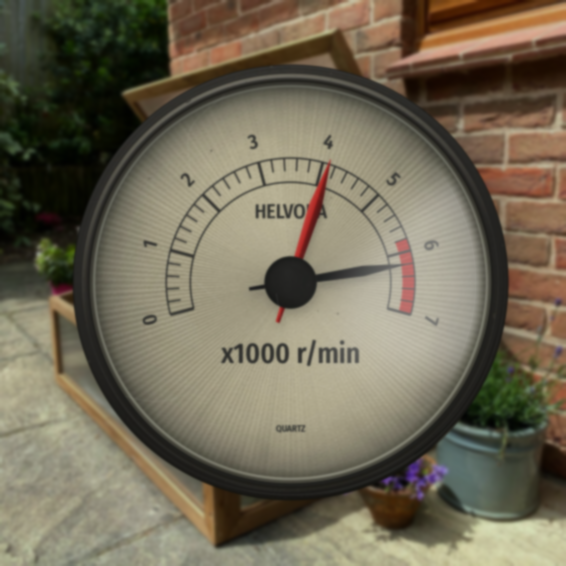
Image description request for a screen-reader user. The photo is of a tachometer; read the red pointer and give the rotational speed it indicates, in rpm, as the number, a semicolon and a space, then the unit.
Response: 4100; rpm
